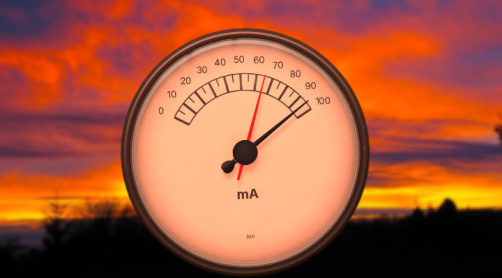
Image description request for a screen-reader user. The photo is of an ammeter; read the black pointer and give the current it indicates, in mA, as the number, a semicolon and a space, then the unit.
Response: 95; mA
